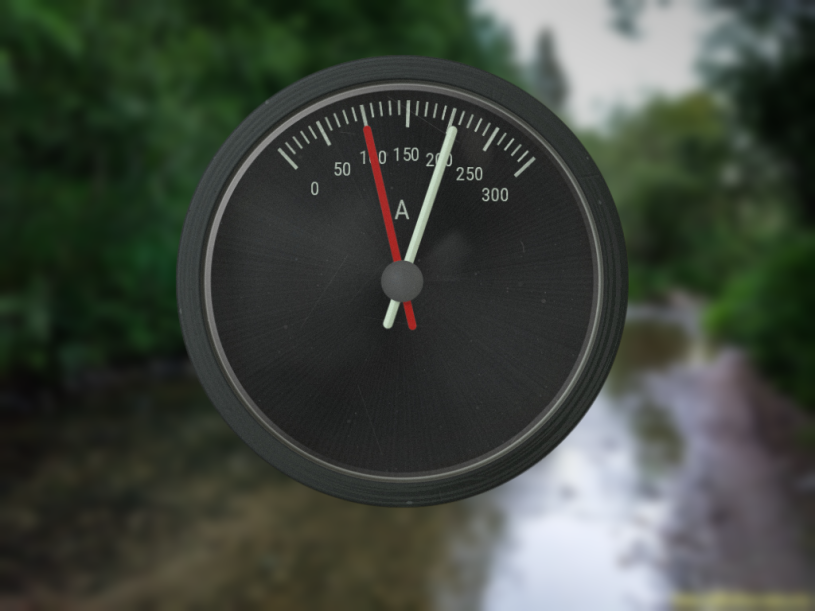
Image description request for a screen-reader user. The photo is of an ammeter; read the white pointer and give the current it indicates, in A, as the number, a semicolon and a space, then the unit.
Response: 205; A
